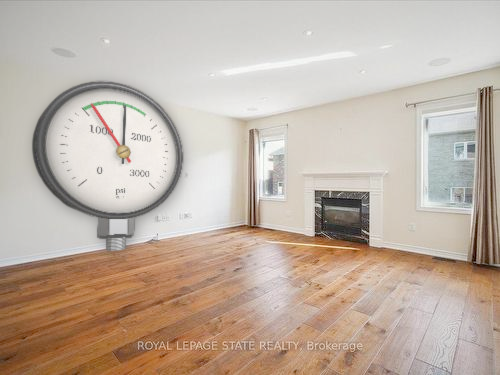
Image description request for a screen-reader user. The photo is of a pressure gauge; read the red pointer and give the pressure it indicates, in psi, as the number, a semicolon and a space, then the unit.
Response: 1100; psi
